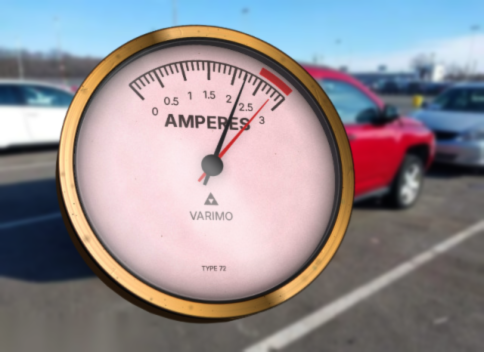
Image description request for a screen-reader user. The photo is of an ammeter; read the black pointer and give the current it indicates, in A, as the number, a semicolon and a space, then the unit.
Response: 2.2; A
